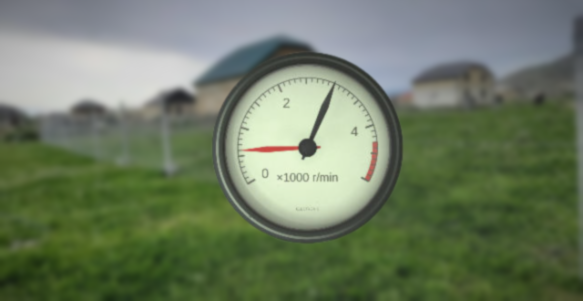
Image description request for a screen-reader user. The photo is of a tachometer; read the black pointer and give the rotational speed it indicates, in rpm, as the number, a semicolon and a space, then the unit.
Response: 3000; rpm
